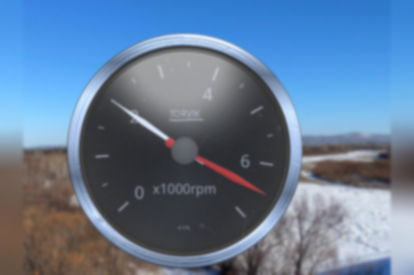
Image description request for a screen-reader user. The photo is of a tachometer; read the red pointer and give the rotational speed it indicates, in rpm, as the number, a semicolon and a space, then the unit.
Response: 6500; rpm
